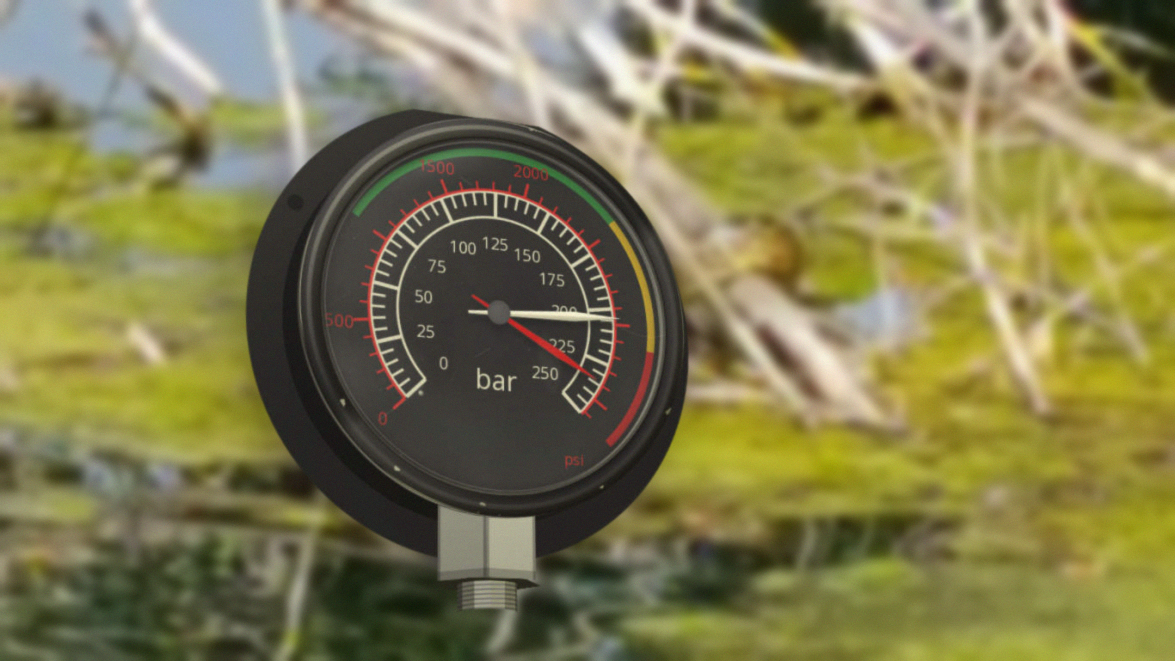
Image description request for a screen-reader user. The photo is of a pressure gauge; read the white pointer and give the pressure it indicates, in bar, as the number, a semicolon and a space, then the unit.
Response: 205; bar
